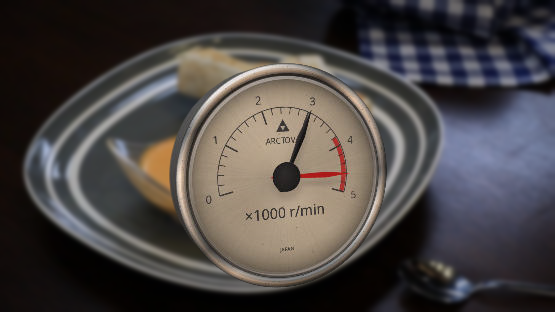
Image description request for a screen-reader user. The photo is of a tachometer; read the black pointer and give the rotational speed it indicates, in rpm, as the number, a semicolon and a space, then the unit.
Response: 3000; rpm
